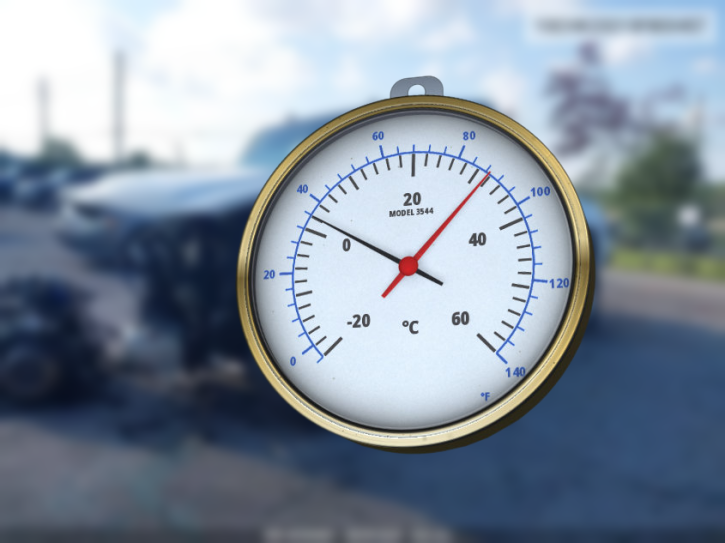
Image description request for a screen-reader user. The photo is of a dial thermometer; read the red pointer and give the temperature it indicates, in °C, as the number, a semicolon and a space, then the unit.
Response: 32; °C
